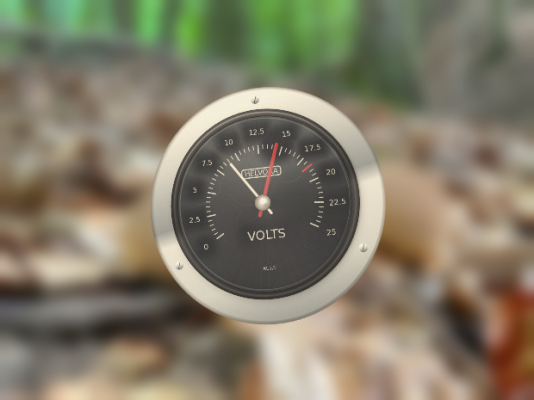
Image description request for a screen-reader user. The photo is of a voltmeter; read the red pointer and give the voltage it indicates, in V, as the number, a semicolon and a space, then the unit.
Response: 14.5; V
